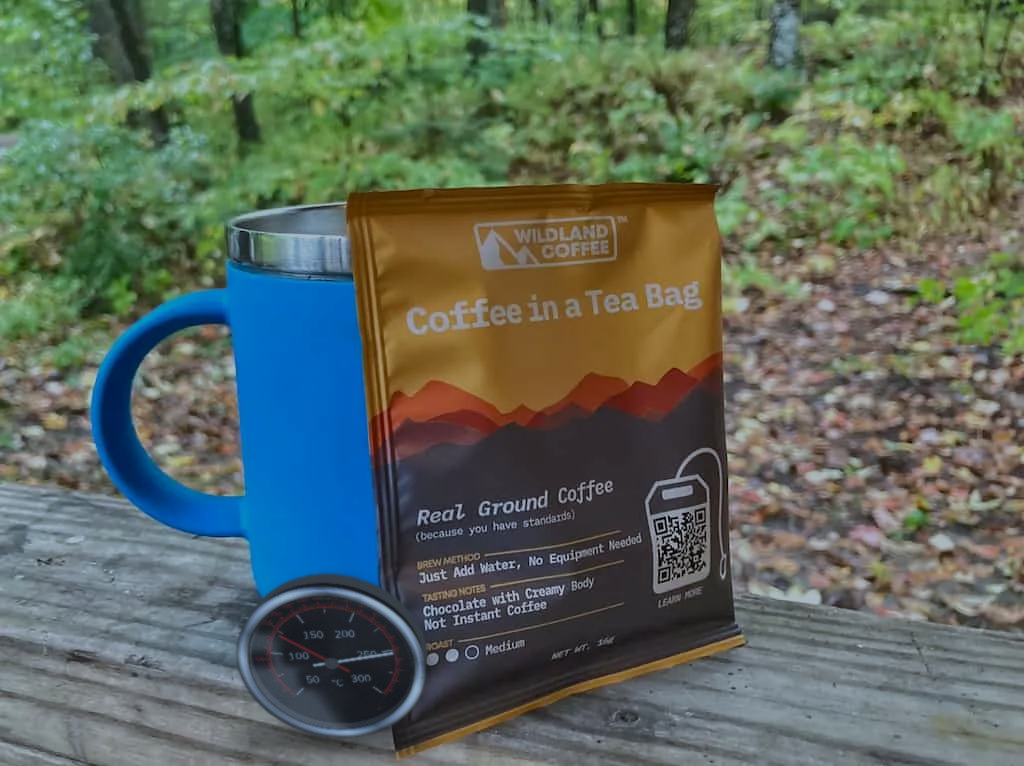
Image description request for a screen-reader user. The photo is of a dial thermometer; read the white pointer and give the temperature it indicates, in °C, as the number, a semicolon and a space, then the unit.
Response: 250; °C
